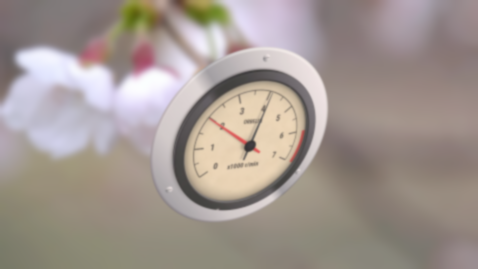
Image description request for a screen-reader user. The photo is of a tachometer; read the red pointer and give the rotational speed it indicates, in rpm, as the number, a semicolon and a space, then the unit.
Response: 2000; rpm
